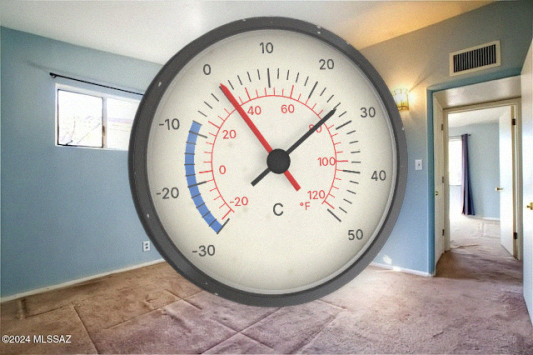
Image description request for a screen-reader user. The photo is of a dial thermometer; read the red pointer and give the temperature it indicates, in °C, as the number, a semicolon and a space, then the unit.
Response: 0; °C
